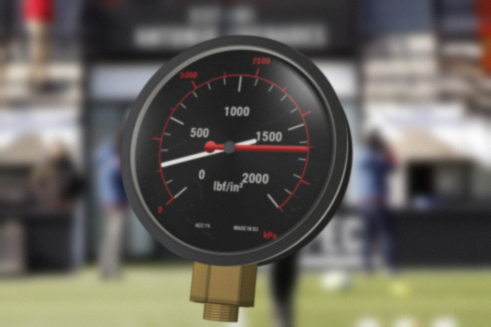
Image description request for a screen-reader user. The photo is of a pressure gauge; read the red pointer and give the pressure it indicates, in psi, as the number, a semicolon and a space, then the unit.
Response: 1650; psi
